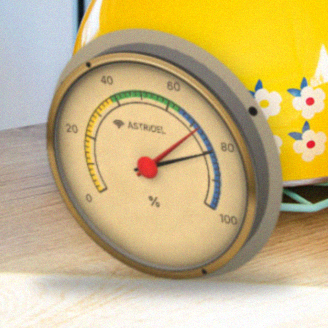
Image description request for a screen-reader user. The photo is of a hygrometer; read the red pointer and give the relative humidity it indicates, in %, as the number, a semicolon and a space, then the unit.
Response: 72; %
